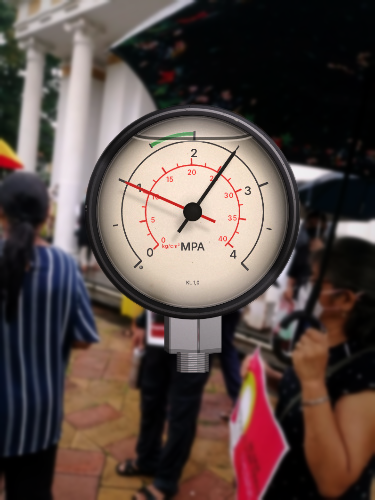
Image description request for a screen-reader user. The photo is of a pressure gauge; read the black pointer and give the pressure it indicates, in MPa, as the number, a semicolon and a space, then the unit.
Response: 2.5; MPa
